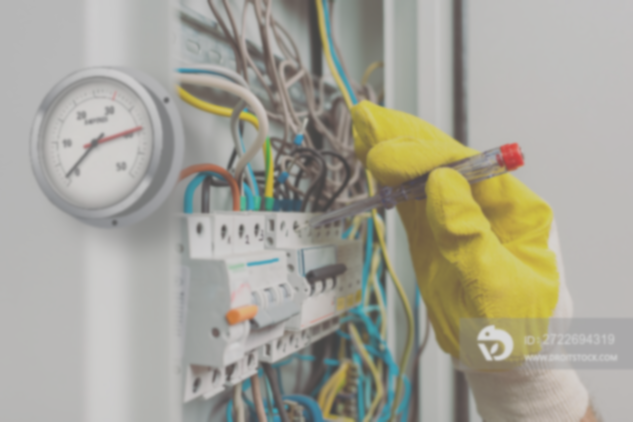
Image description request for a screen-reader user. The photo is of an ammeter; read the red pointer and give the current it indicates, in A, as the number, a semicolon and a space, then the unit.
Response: 40; A
